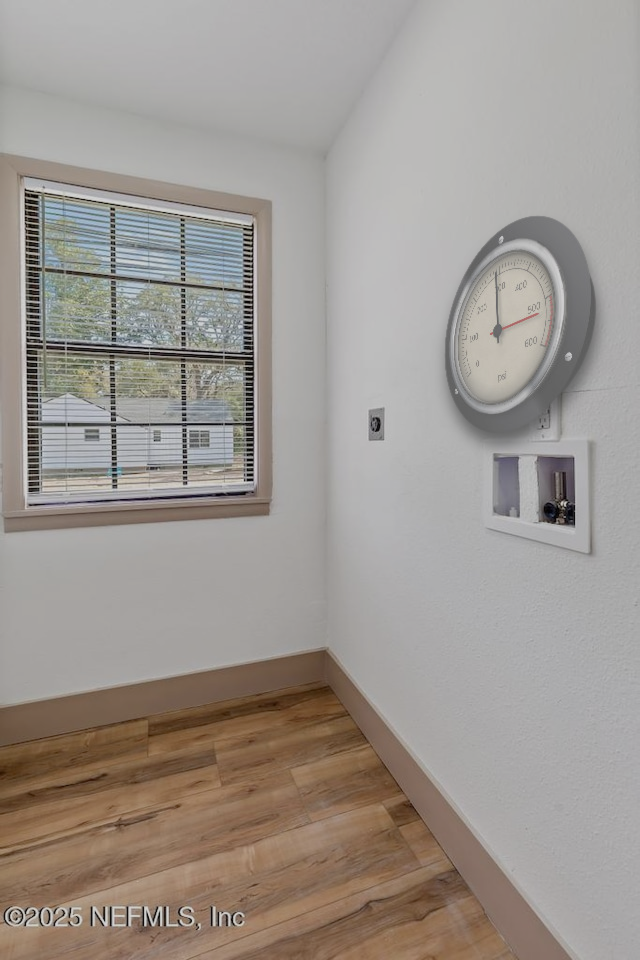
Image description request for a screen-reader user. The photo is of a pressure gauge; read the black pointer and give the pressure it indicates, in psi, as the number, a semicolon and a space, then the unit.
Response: 300; psi
